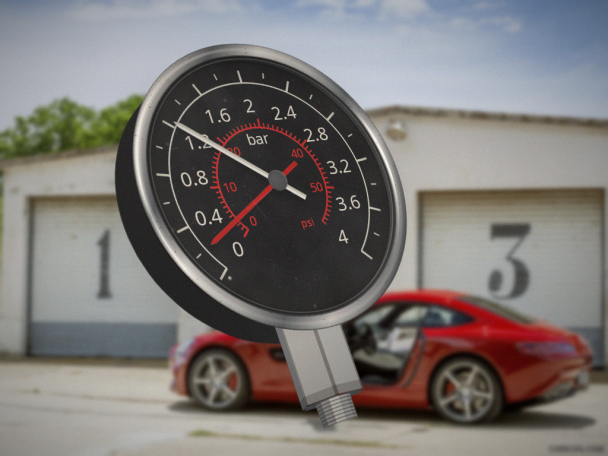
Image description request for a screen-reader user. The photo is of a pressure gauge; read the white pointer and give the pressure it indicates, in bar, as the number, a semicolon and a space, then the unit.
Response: 1.2; bar
